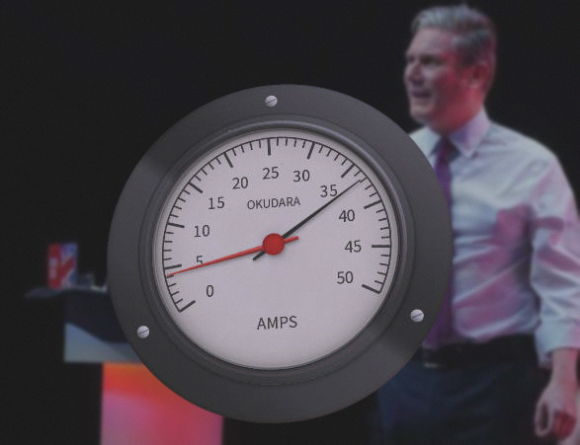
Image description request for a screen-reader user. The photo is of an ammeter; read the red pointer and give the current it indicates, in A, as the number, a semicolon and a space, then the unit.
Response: 4; A
